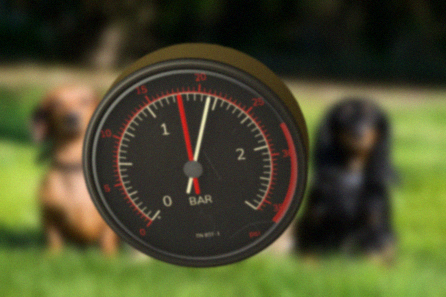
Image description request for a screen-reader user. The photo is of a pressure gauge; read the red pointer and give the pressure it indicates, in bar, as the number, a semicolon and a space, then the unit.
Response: 1.25; bar
